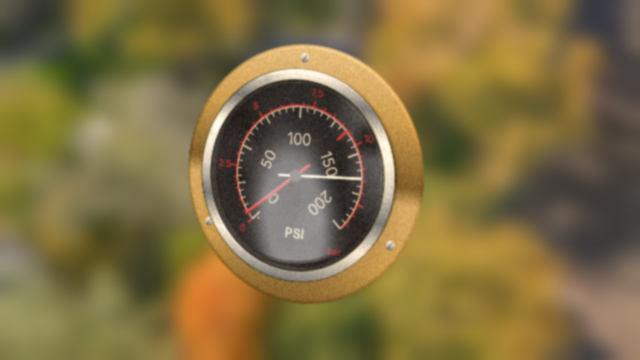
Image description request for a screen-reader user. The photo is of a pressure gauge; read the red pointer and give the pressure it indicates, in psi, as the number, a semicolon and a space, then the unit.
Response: 5; psi
